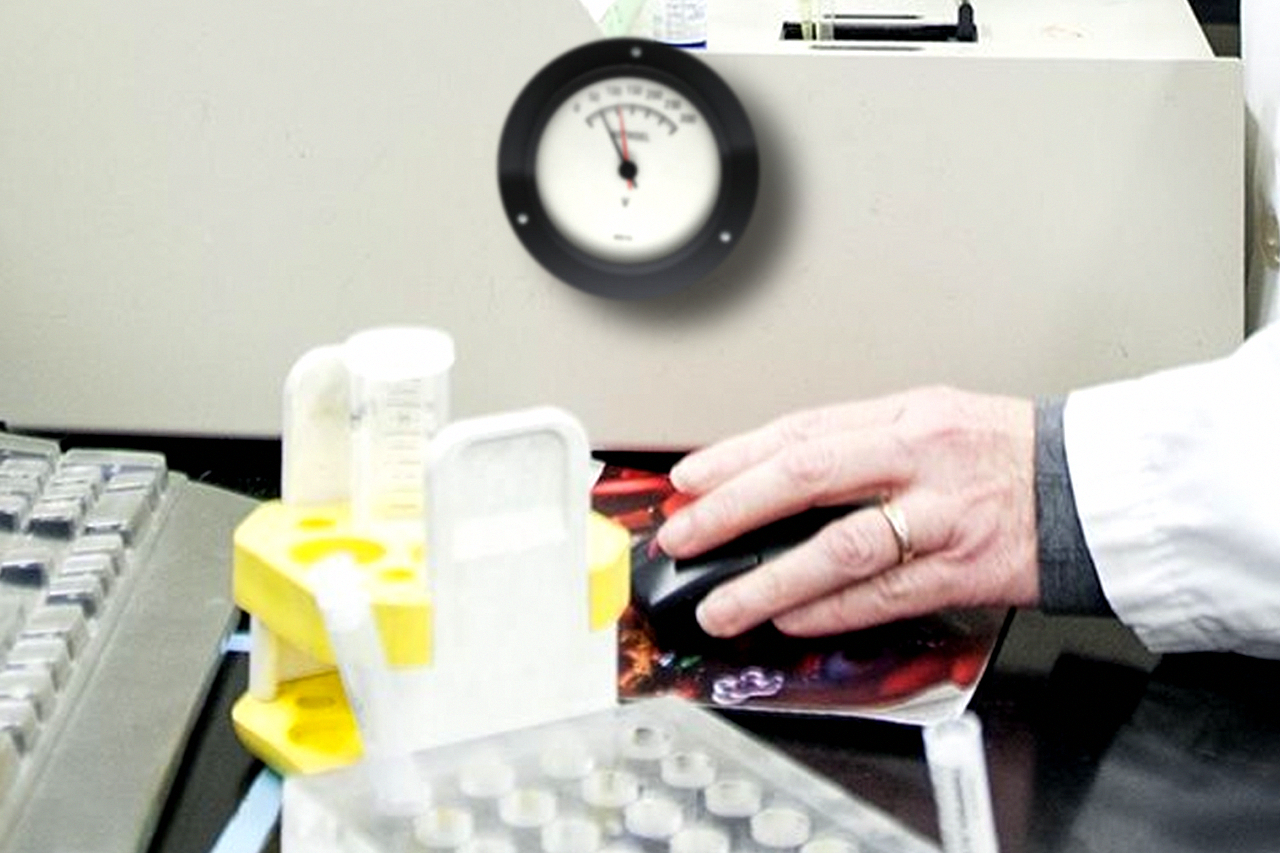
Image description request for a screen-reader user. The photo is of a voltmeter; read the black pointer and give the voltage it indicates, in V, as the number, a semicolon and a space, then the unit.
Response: 50; V
